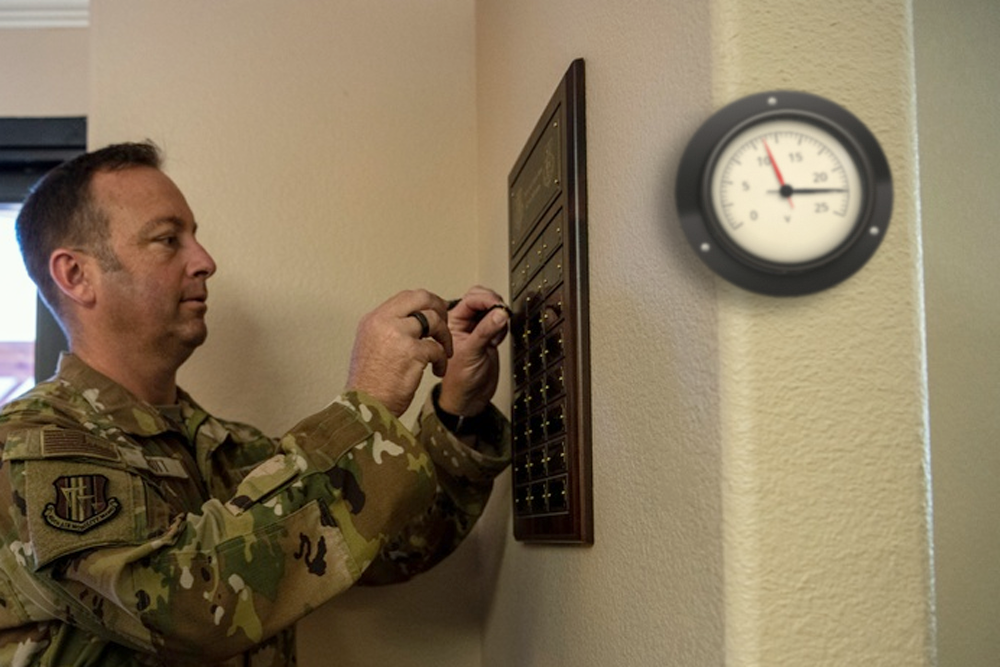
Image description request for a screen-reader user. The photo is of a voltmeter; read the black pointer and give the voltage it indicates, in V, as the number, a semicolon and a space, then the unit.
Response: 22.5; V
